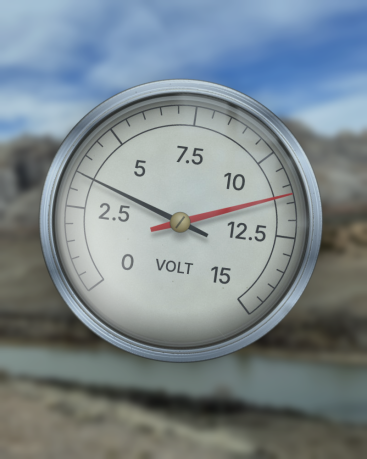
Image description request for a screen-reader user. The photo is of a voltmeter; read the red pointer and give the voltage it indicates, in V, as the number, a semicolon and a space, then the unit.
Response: 11.25; V
